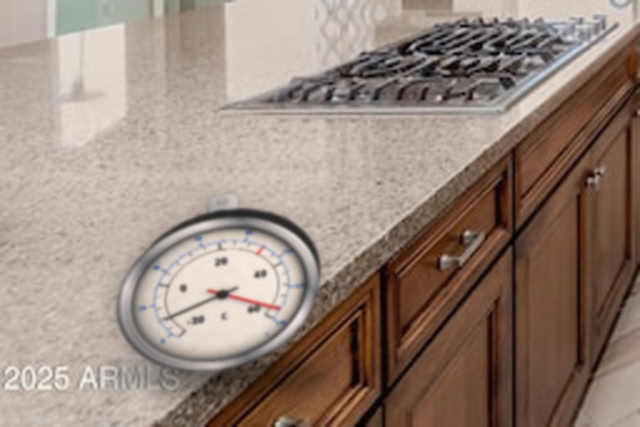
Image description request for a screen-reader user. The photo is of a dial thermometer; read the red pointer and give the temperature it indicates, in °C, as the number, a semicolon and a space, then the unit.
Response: 56; °C
